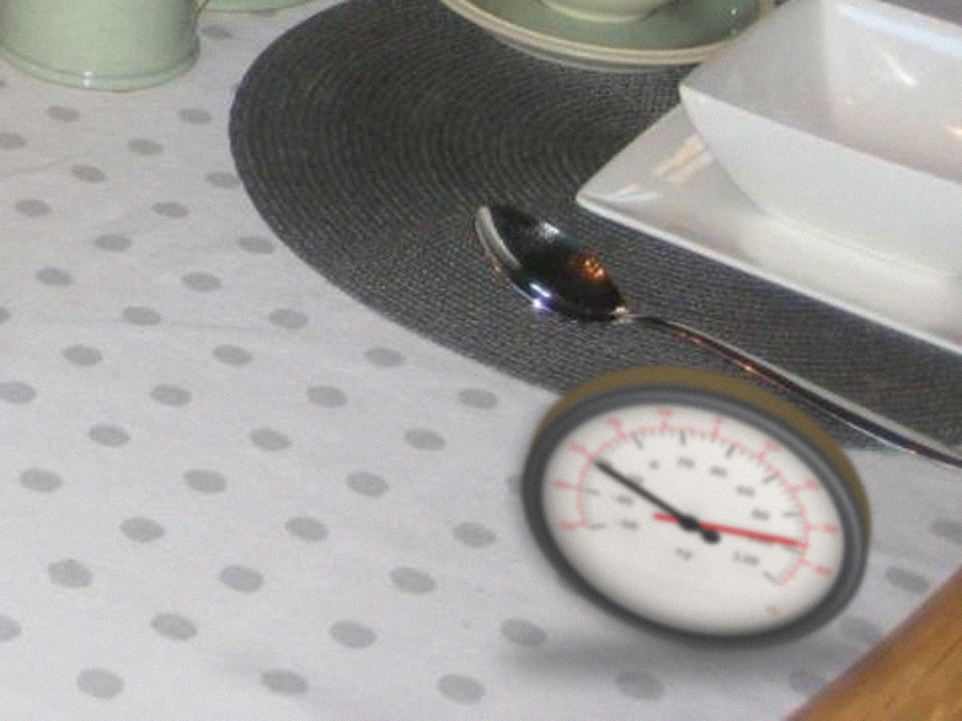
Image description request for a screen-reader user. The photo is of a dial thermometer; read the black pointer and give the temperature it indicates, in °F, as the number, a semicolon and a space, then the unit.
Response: -20; °F
